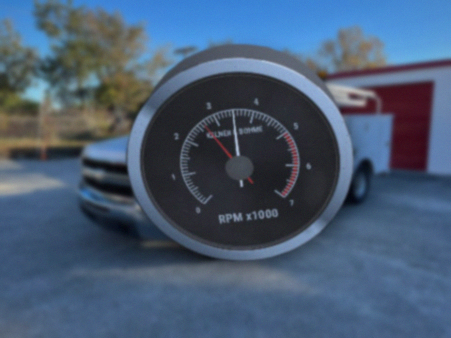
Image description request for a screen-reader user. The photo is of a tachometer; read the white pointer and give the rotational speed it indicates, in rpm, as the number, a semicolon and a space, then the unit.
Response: 3500; rpm
